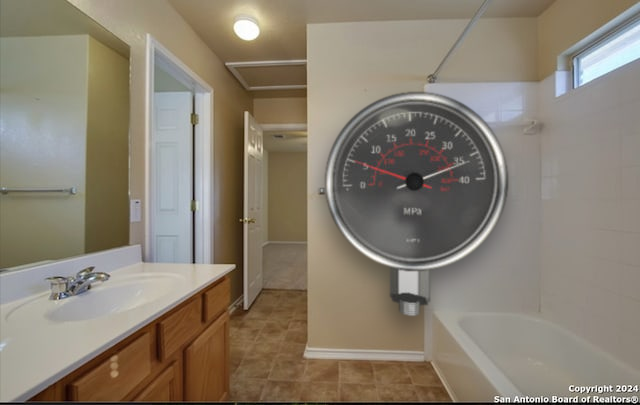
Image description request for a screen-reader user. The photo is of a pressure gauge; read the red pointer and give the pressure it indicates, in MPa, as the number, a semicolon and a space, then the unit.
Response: 5; MPa
